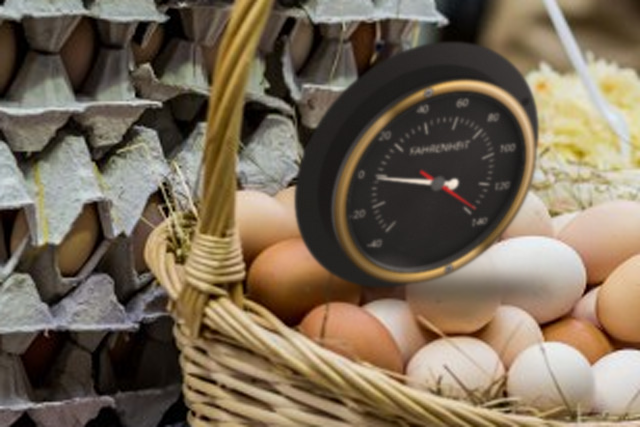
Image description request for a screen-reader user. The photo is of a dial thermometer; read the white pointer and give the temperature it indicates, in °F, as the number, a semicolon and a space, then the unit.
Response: 0; °F
